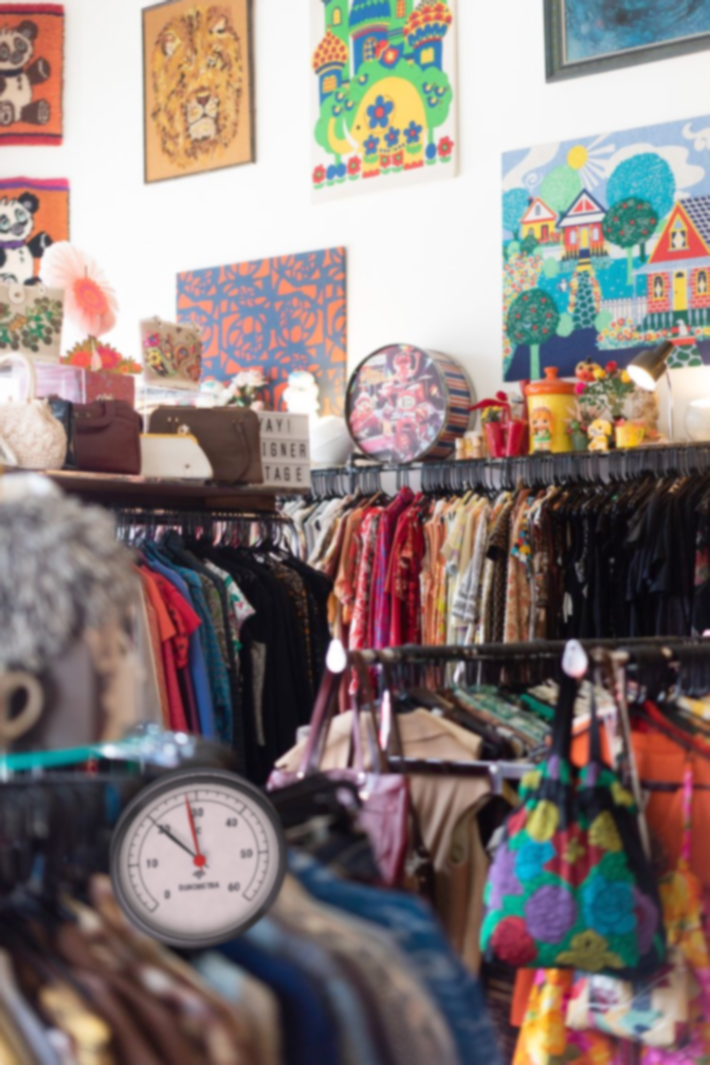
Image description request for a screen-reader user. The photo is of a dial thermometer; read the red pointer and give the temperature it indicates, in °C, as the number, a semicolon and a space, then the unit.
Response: 28; °C
